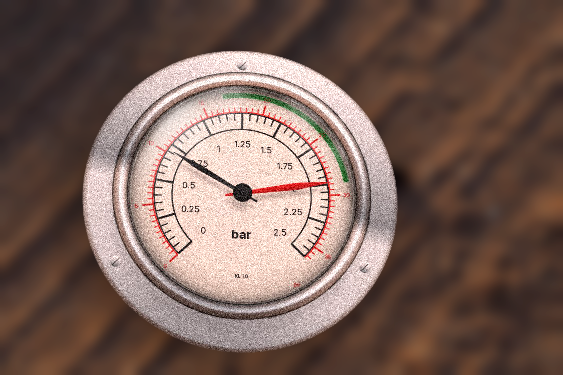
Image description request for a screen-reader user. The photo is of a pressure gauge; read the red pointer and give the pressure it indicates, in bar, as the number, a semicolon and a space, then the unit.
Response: 2; bar
